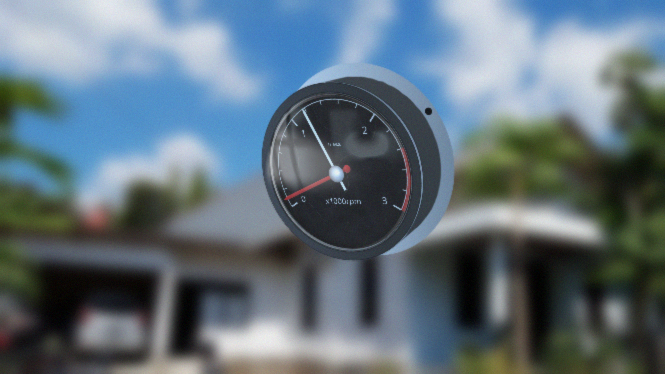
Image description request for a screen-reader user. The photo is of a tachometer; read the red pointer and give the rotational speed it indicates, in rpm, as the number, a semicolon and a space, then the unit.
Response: 100; rpm
